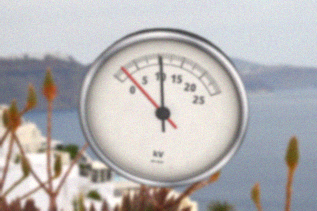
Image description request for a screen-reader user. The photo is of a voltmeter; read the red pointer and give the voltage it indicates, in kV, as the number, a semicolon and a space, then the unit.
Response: 2.5; kV
